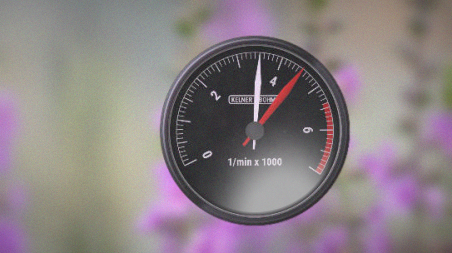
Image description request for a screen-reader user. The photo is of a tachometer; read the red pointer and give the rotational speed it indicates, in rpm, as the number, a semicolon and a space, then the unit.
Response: 4500; rpm
